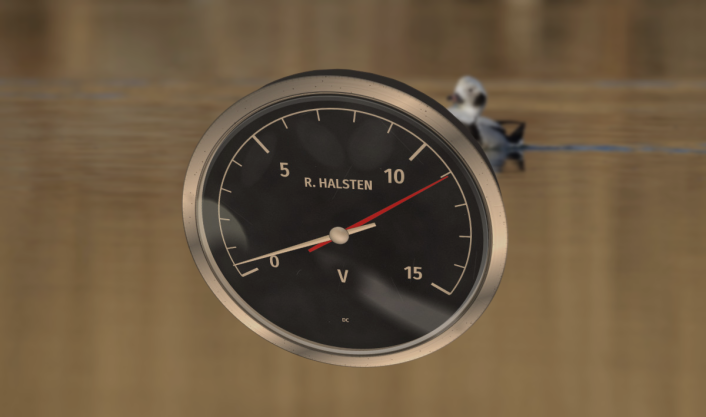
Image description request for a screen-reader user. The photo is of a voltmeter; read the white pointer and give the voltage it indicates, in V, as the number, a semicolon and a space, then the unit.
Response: 0.5; V
